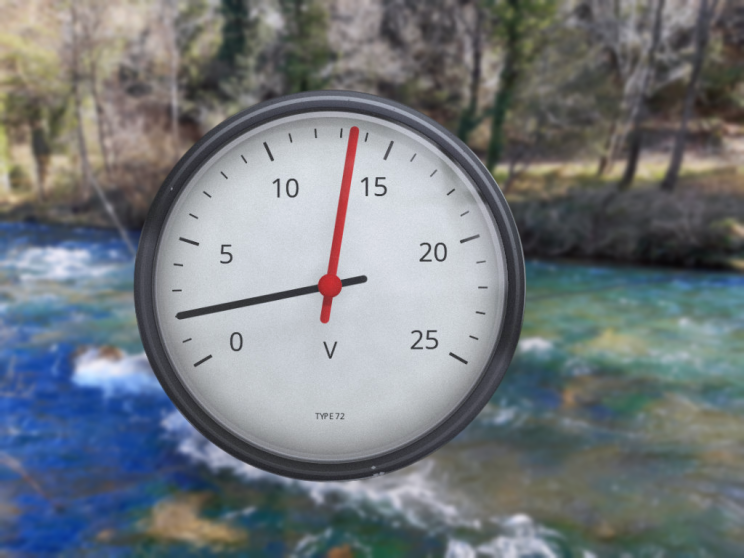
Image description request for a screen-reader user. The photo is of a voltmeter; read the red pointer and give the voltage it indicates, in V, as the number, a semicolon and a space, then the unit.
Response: 13.5; V
